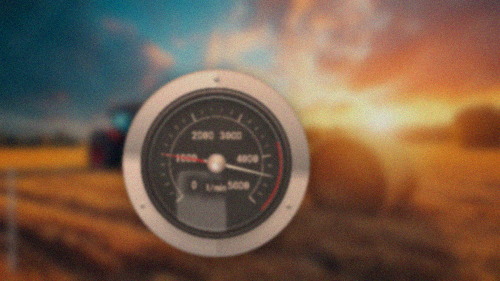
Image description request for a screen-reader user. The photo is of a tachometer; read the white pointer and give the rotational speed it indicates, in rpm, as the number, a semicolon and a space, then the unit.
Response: 4400; rpm
